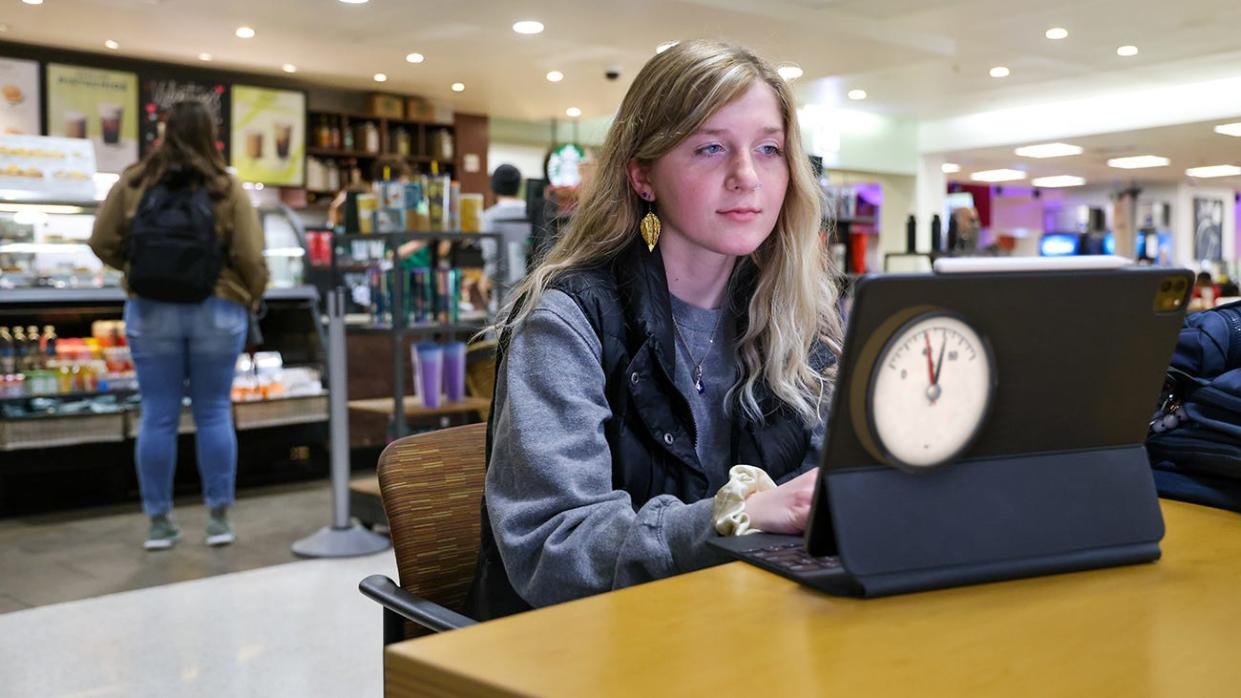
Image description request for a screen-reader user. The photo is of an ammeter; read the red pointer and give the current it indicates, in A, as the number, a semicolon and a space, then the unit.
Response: 40; A
